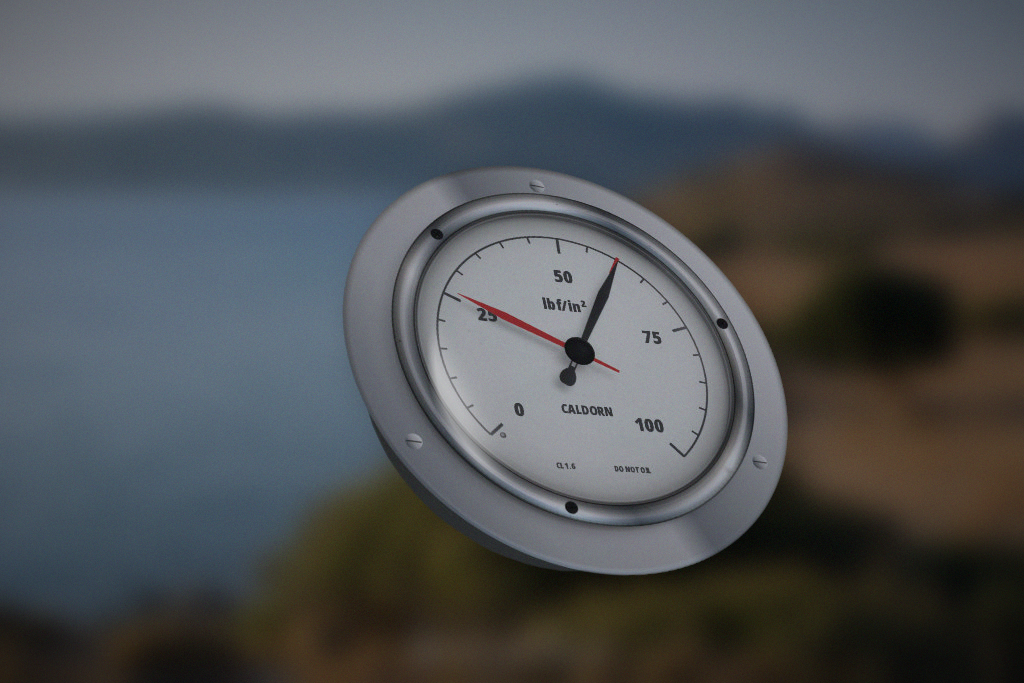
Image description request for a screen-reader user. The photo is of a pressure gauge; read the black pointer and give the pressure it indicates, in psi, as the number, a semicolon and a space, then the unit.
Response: 60; psi
